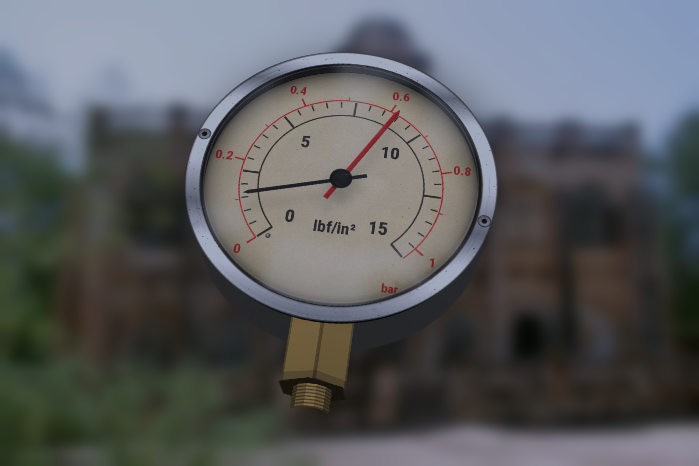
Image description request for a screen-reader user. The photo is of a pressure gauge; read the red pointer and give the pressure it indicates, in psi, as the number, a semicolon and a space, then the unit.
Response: 9; psi
